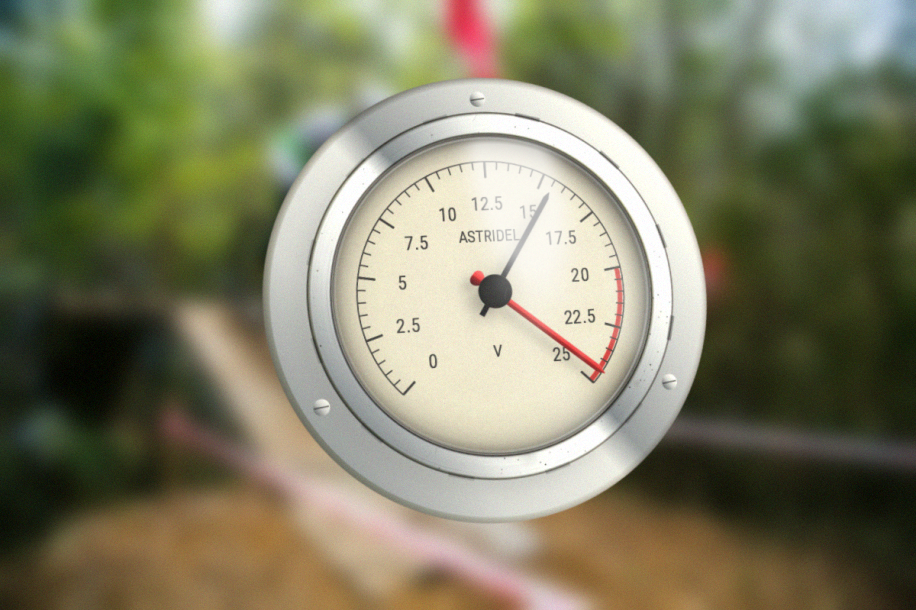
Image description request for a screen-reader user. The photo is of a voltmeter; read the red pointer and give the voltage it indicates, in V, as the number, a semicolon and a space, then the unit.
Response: 24.5; V
